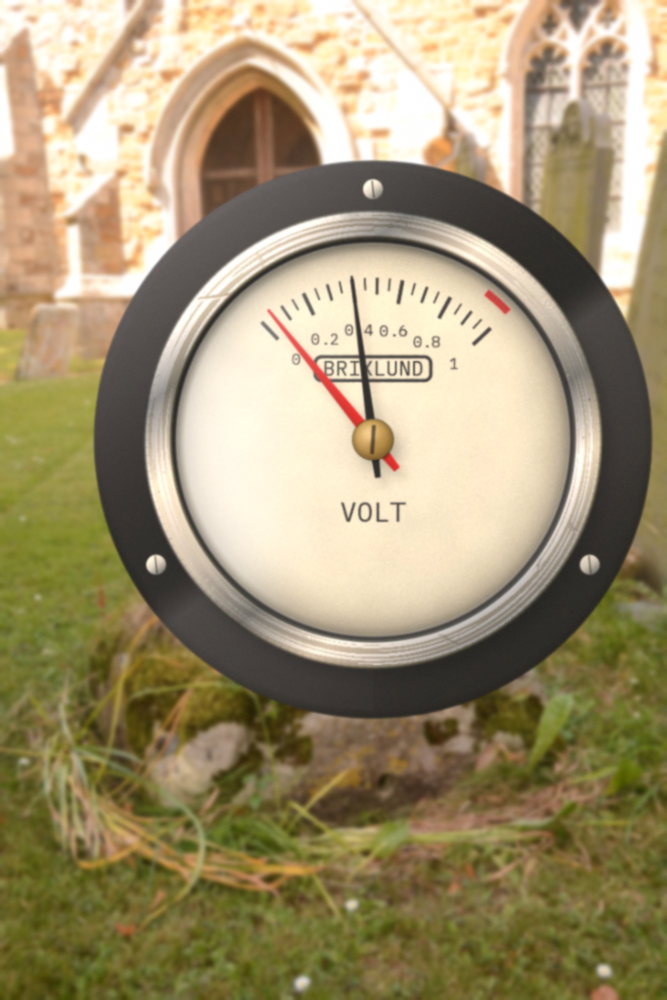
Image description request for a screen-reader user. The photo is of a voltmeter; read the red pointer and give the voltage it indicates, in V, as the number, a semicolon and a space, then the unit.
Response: 0.05; V
